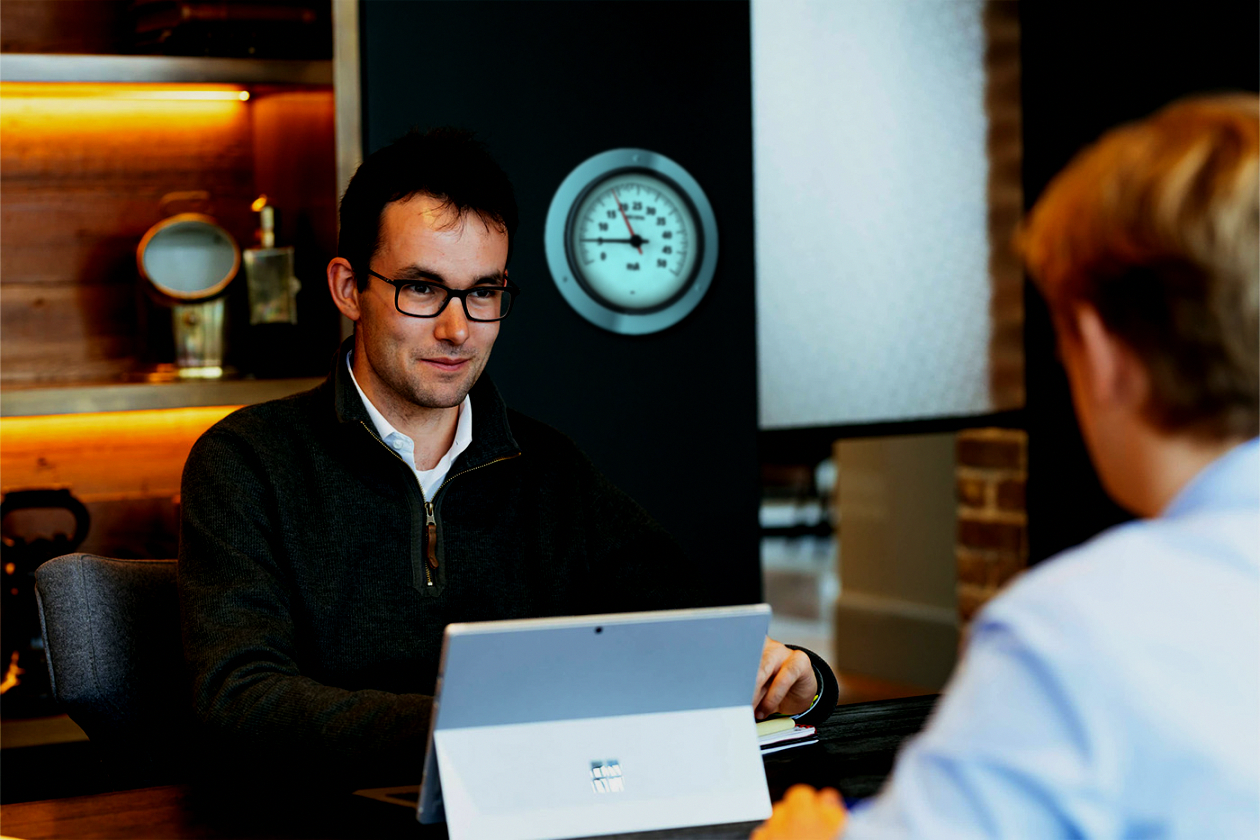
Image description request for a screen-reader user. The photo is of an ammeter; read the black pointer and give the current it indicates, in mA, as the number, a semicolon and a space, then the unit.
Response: 5; mA
